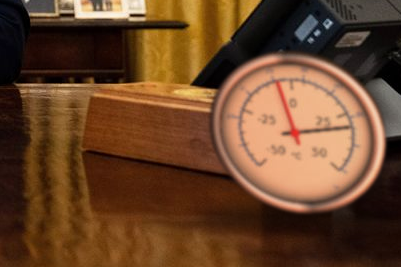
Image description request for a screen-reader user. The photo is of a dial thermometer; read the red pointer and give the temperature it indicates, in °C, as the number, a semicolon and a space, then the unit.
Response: -5; °C
